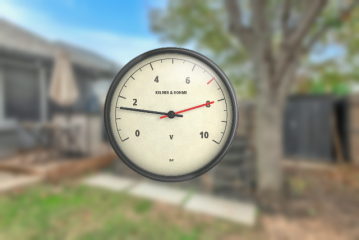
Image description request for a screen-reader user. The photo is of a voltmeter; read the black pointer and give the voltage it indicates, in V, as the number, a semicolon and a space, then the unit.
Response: 1.5; V
